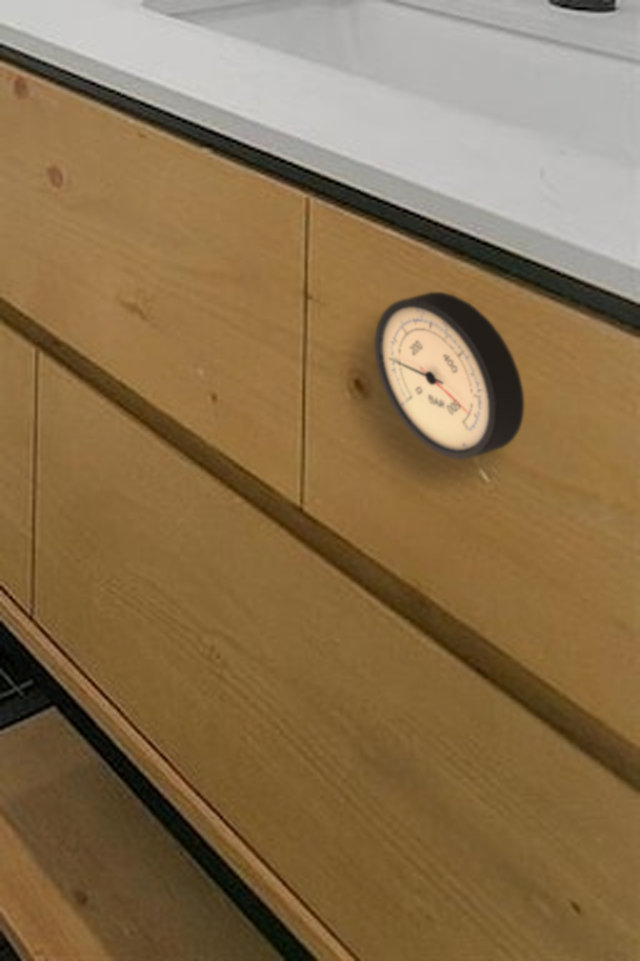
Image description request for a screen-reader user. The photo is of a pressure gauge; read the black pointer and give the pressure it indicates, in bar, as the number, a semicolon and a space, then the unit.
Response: 100; bar
